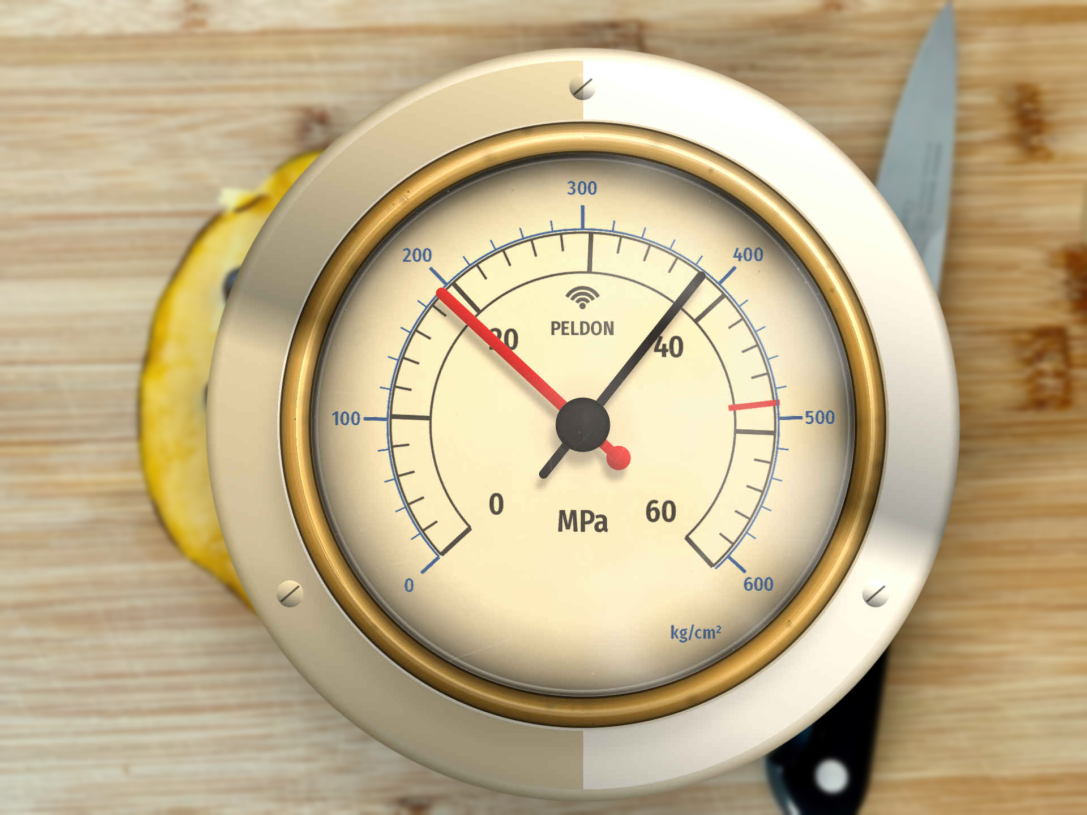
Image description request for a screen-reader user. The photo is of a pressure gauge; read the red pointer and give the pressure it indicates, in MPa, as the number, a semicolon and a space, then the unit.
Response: 19; MPa
